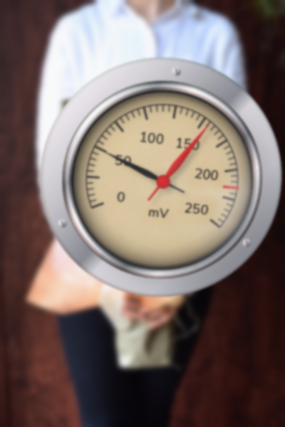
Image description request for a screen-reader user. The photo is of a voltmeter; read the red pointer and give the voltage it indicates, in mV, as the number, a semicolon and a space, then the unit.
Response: 155; mV
